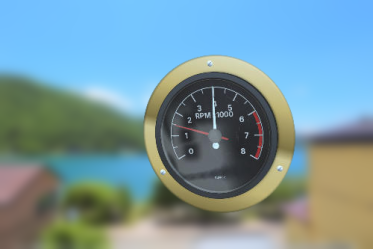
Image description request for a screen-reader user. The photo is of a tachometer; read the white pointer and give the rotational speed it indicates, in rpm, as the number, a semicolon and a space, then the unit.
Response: 4000; rpm
